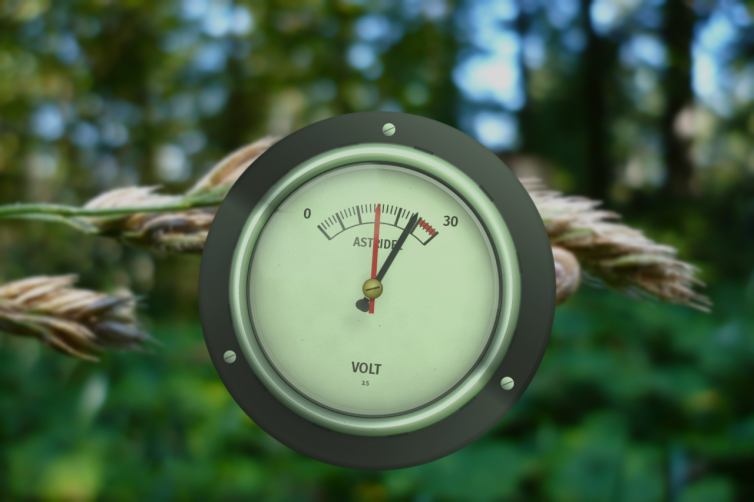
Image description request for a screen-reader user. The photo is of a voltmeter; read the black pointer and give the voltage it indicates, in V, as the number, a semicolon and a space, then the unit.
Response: 24; V
